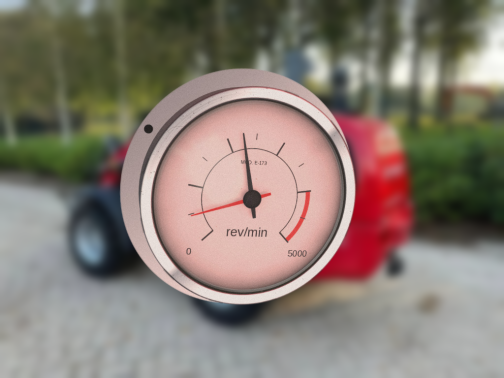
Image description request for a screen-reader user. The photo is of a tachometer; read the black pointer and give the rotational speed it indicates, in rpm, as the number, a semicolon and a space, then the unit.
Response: 2250; rpm
